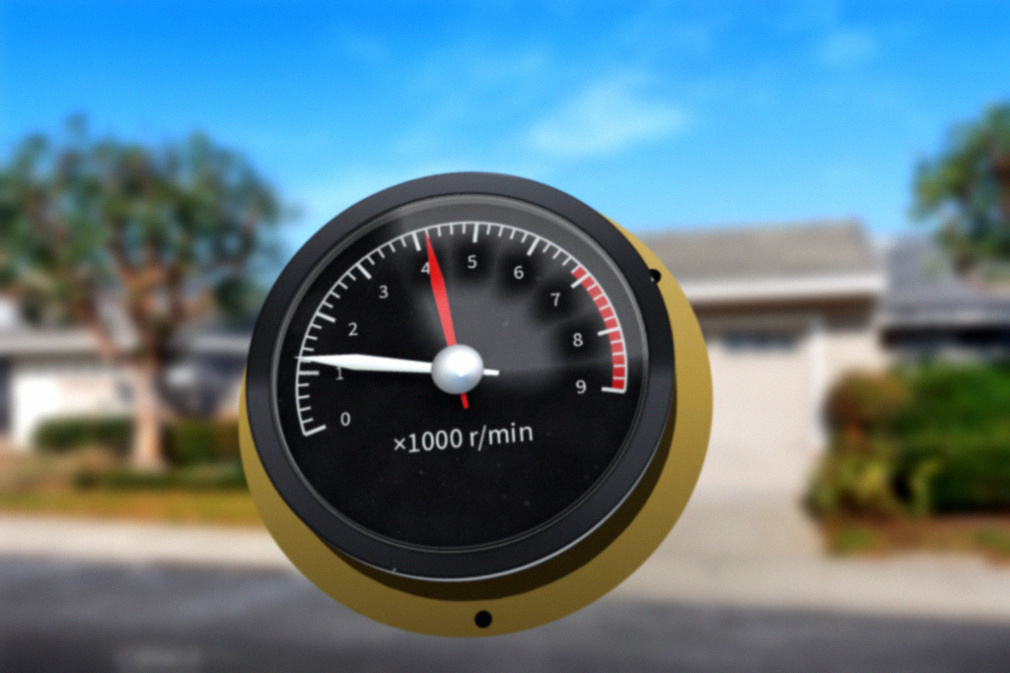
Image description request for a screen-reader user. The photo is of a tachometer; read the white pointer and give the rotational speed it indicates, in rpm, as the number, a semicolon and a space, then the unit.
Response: 1200; rpm
